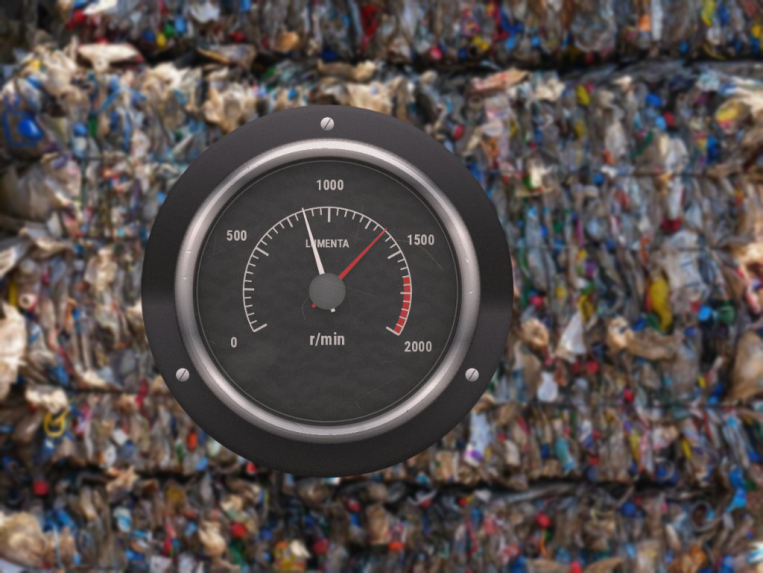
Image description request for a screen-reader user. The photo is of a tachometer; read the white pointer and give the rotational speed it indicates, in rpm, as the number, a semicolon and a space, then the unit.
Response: 850; rpm
